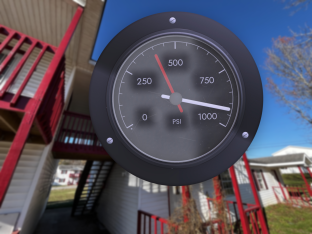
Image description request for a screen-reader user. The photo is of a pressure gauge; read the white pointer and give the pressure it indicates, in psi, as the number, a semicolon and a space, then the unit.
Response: 925; psi
